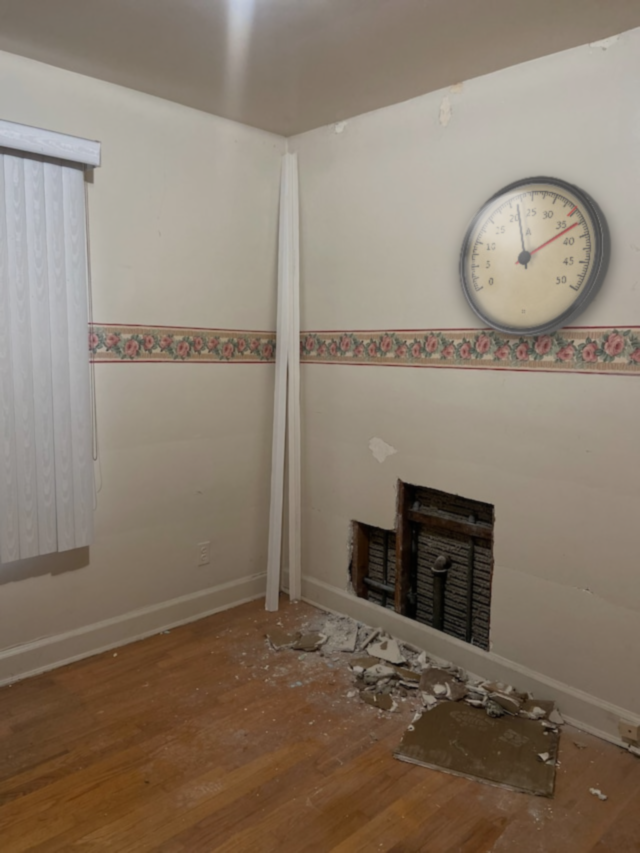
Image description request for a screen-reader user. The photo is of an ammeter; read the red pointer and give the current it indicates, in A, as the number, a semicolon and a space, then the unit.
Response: 37.5; A
